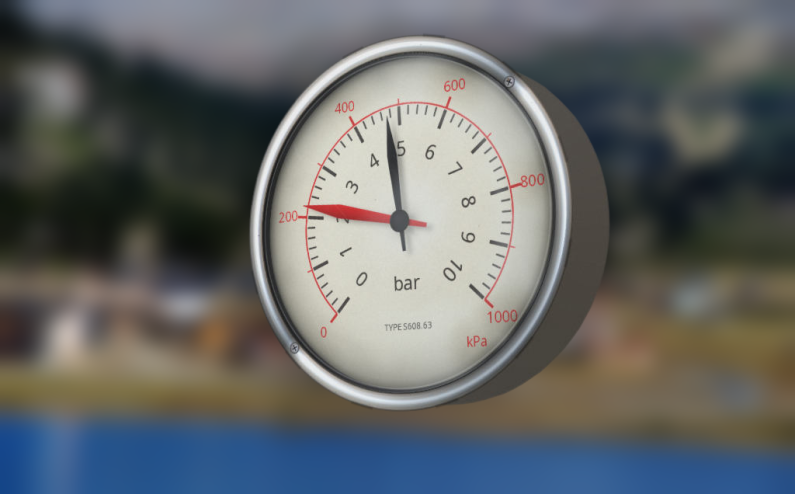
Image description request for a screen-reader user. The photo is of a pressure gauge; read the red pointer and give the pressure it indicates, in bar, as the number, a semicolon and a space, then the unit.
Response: 2.2; bar
